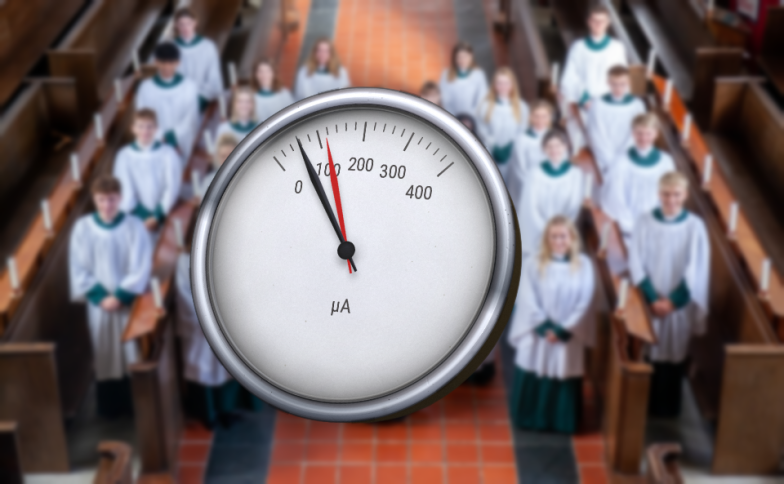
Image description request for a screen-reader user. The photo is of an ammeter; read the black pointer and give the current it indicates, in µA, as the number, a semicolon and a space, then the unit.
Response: 60; µA
